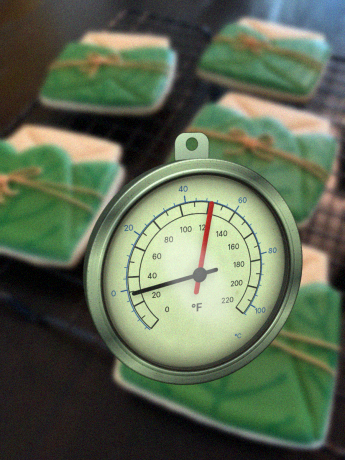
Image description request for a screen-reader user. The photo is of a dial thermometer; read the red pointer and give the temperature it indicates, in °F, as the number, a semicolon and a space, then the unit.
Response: 120; °F
